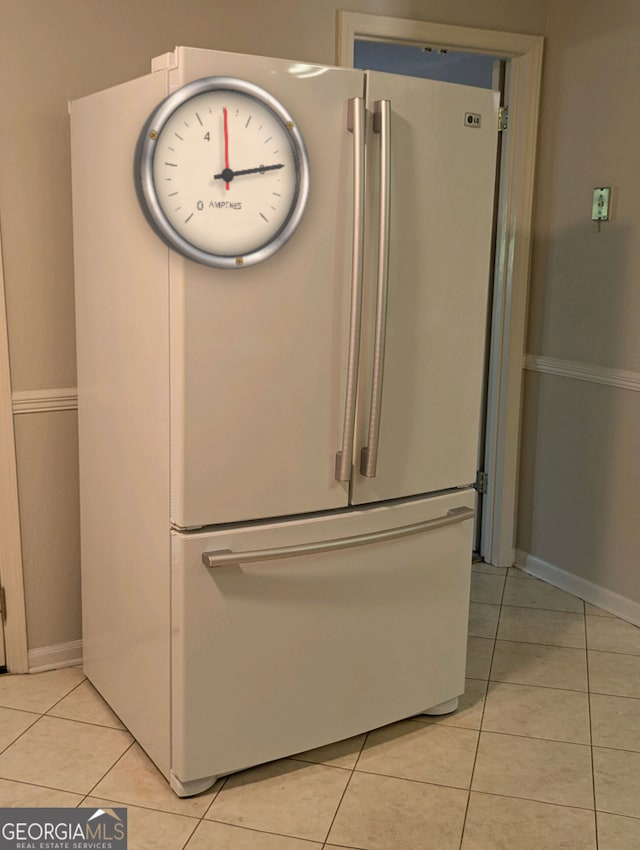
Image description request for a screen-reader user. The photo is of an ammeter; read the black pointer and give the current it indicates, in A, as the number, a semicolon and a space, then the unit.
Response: 8; A
